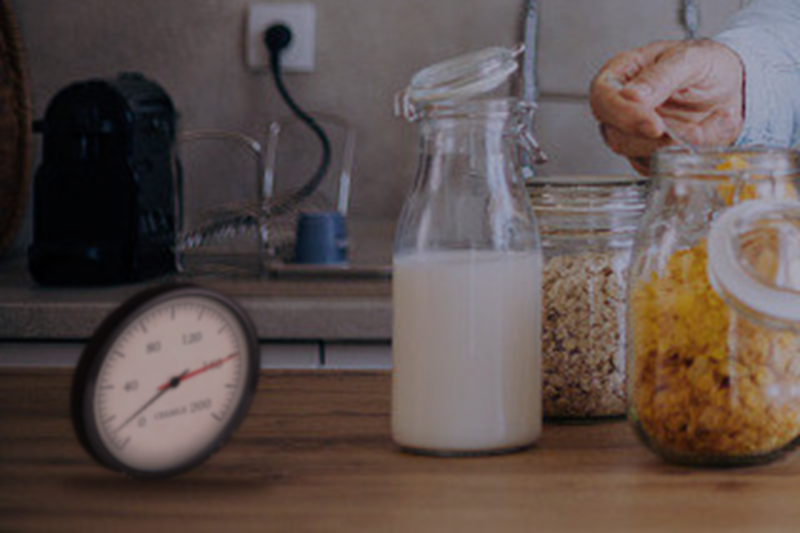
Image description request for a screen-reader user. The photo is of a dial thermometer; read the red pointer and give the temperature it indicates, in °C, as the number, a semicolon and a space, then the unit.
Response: 160; °C
